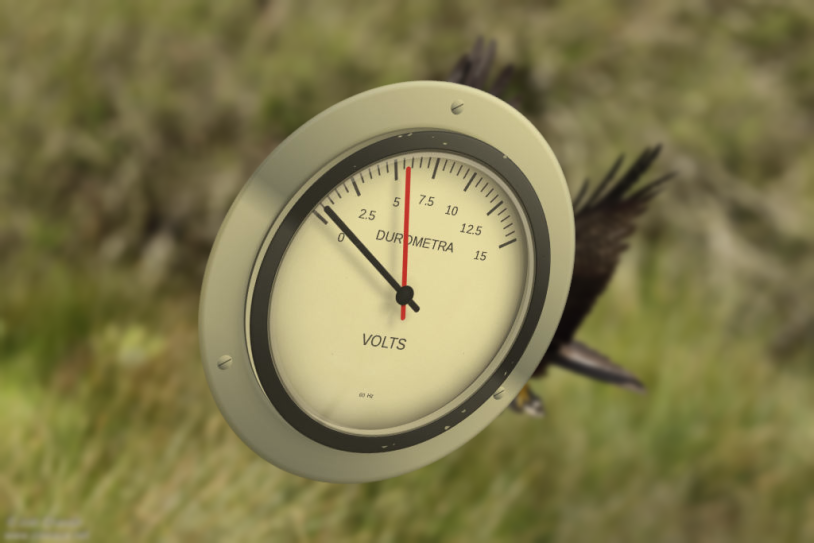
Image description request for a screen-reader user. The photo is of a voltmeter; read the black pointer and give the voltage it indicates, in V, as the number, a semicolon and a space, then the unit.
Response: 0.5; V
